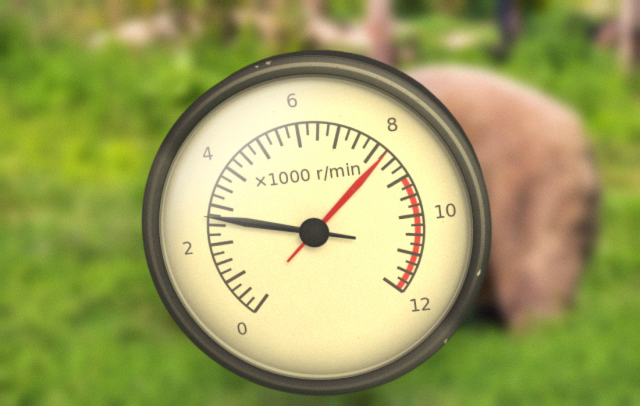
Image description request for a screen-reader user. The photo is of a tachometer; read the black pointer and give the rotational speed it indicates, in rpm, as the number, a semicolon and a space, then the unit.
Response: 2750; rpm
